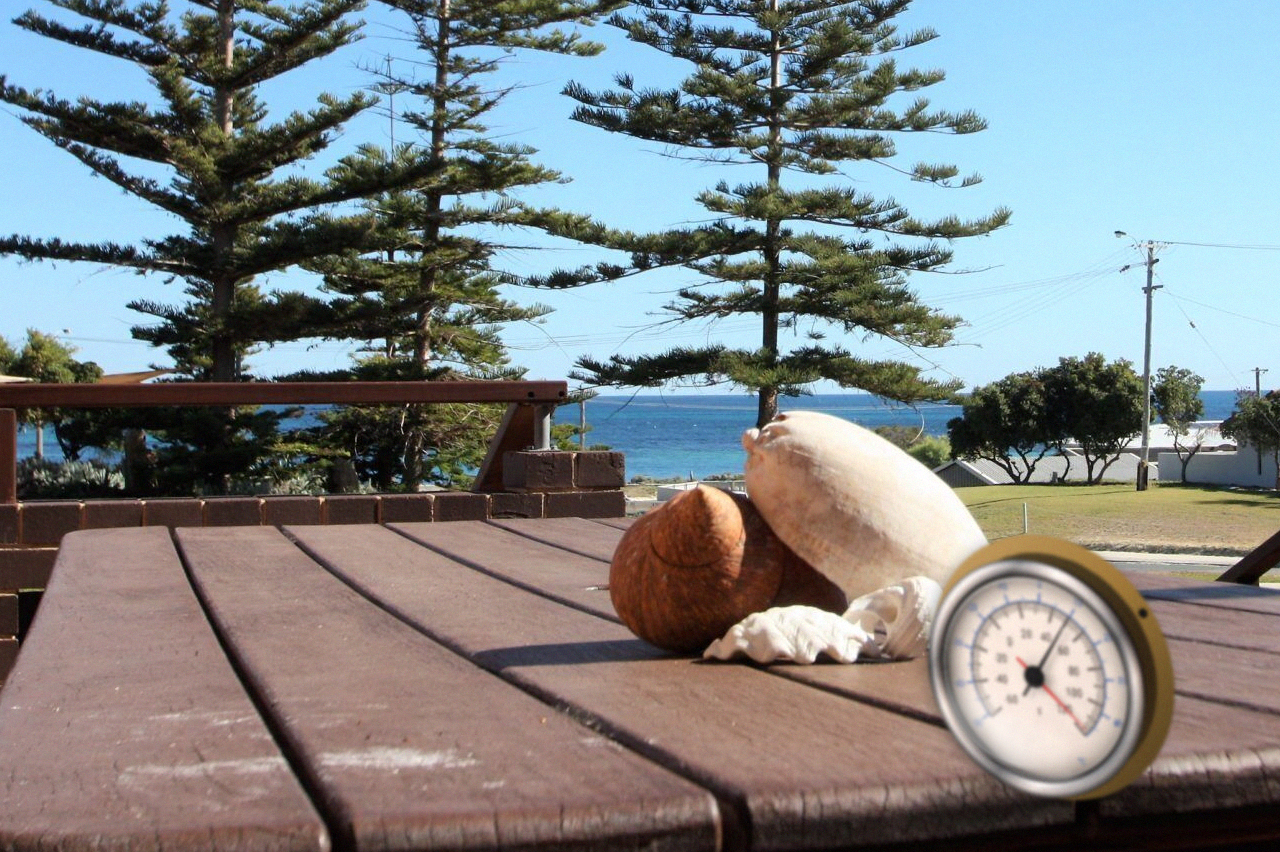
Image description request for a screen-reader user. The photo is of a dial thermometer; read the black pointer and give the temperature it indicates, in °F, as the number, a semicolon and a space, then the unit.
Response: 50; °F
